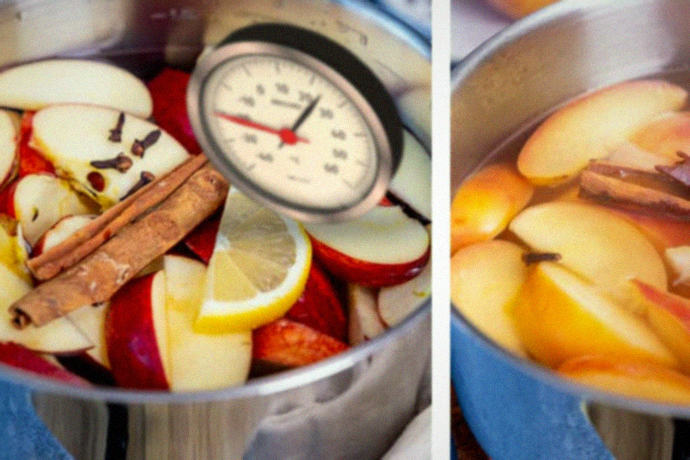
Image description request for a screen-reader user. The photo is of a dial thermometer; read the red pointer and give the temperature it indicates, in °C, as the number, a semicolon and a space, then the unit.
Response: -20; °C
